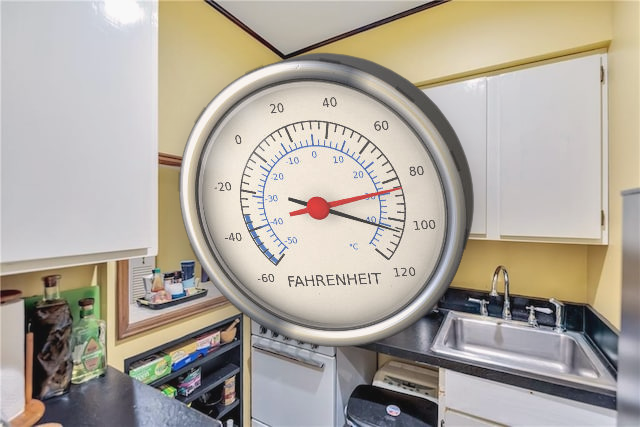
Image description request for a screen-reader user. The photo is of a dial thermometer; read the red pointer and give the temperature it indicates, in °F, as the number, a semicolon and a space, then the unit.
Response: 84; °F
